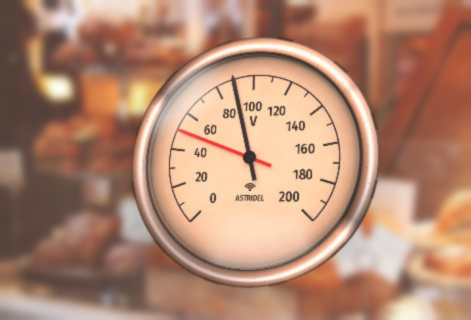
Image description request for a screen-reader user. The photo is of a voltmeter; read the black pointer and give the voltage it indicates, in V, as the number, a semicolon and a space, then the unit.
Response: 90; V
